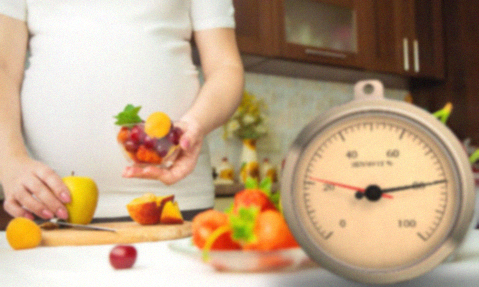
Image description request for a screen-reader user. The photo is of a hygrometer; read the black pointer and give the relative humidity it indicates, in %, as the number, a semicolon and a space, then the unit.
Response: 80; %
